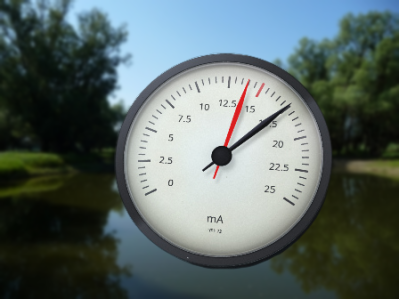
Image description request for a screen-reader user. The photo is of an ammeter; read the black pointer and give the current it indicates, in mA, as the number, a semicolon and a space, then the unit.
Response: 17.5; mA
